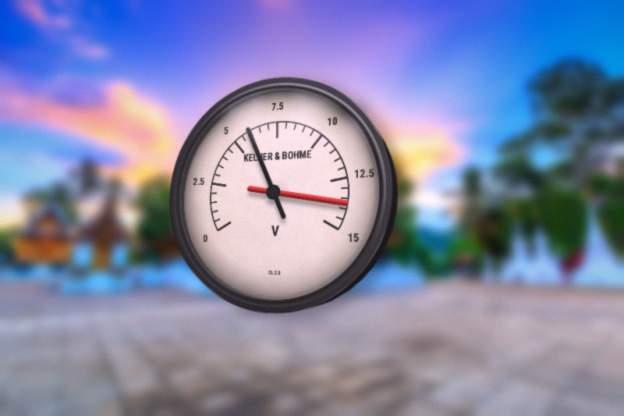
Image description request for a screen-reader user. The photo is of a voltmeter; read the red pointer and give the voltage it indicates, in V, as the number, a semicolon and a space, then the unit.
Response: 13.75; V
